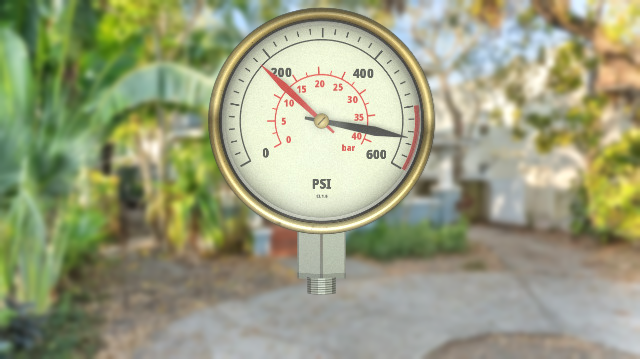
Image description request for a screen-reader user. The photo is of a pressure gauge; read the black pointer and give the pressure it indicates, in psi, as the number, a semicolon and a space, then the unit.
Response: 550; psi
